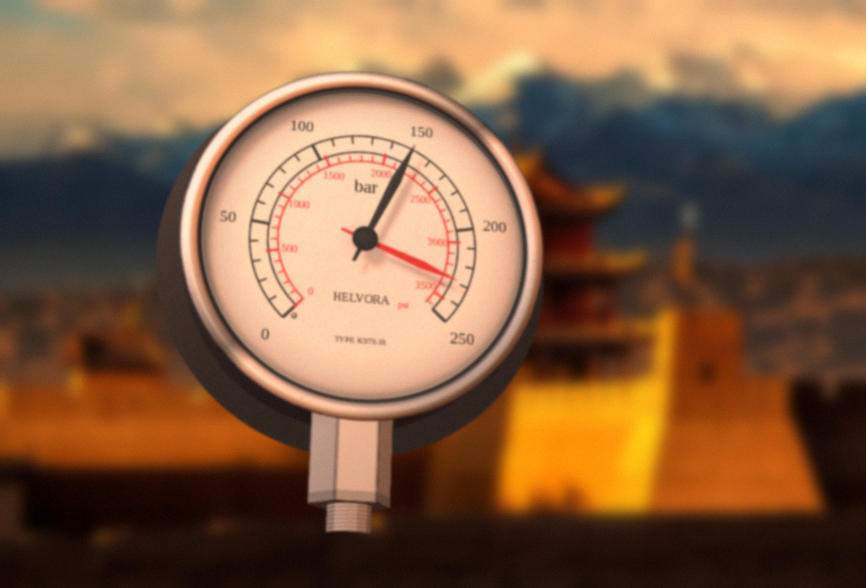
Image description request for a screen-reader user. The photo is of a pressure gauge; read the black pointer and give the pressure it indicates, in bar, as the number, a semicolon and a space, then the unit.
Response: 150; bar
